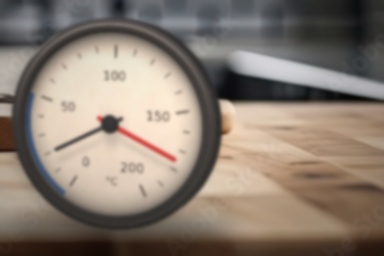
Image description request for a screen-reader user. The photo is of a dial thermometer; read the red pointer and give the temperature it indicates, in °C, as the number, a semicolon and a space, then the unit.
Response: 175; °C
